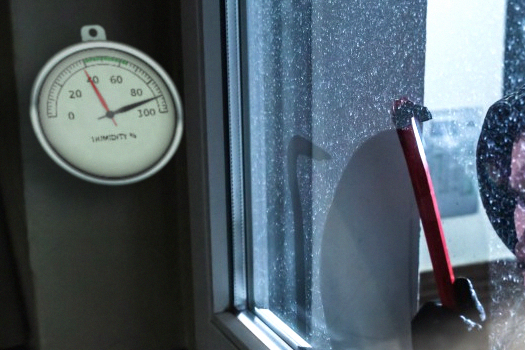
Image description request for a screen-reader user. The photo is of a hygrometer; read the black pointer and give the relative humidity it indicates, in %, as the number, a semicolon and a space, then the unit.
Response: 90; %
